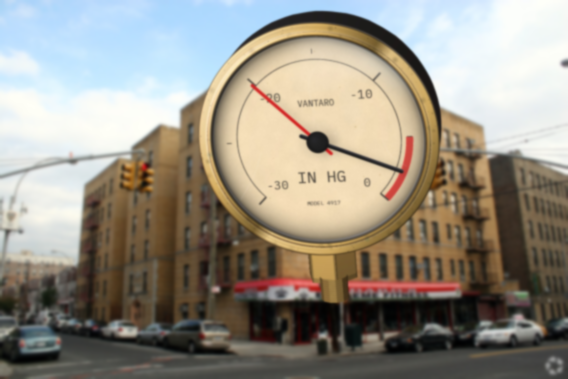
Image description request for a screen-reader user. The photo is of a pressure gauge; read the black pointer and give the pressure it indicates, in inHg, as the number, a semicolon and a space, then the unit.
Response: -2.5; inHg
